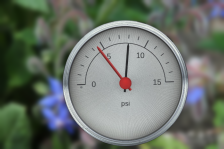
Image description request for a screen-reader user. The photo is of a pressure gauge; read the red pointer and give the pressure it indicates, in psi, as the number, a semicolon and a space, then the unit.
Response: 4.5; psi
